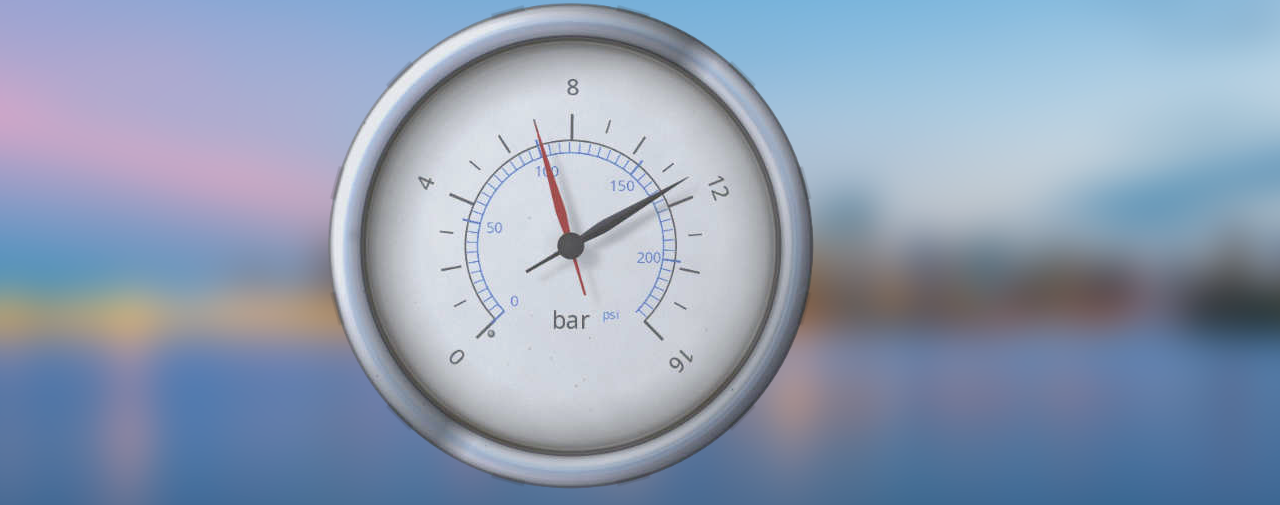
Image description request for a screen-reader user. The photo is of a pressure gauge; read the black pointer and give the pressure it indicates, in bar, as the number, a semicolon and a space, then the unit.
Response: 11.5; bar
